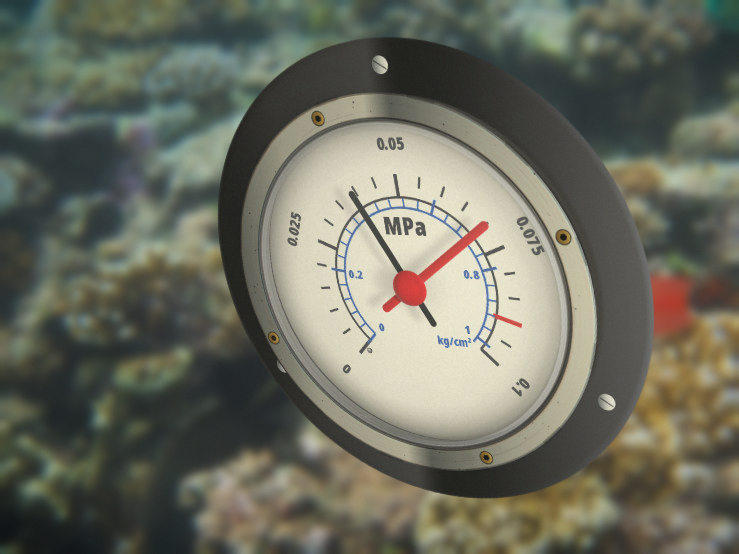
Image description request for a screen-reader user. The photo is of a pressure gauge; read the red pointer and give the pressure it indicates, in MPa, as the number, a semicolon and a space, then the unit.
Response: 0.07; MPa
